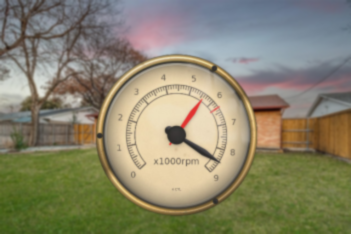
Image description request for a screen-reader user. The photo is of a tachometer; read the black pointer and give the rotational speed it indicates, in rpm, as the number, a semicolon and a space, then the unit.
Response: 8500; rpm
